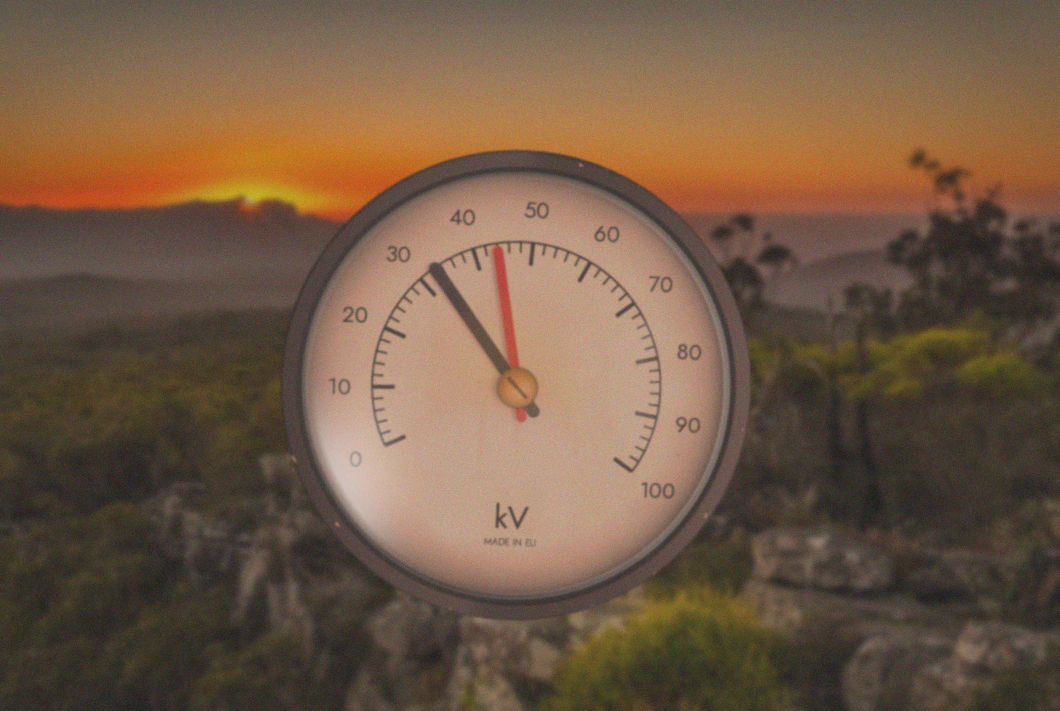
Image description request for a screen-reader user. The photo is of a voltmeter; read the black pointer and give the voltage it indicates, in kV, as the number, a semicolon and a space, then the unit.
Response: 33; kV
